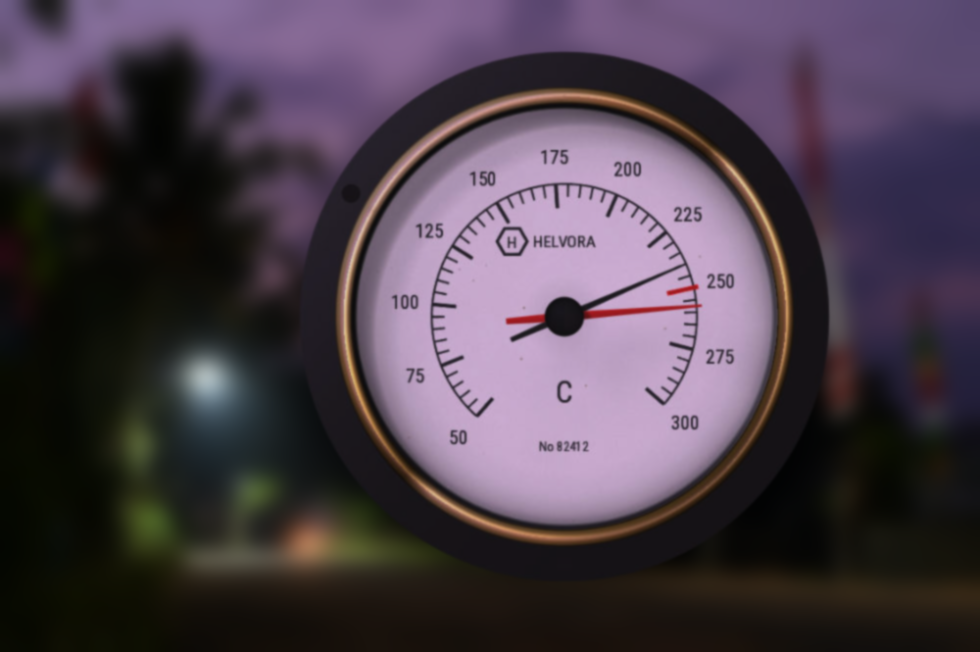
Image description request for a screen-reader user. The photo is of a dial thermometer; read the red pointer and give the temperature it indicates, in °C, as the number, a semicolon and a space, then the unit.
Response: 257.5; °C
